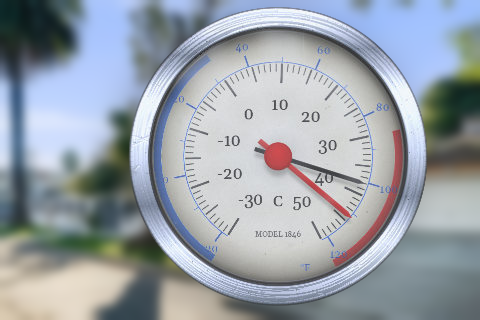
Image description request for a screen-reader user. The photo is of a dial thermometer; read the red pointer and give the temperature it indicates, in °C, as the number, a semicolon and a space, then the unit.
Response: 44; °C
